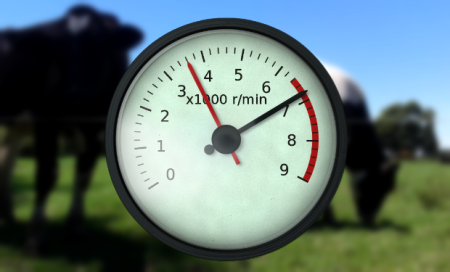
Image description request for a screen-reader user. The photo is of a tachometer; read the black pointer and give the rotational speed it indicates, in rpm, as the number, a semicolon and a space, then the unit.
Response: 6800; rpm
